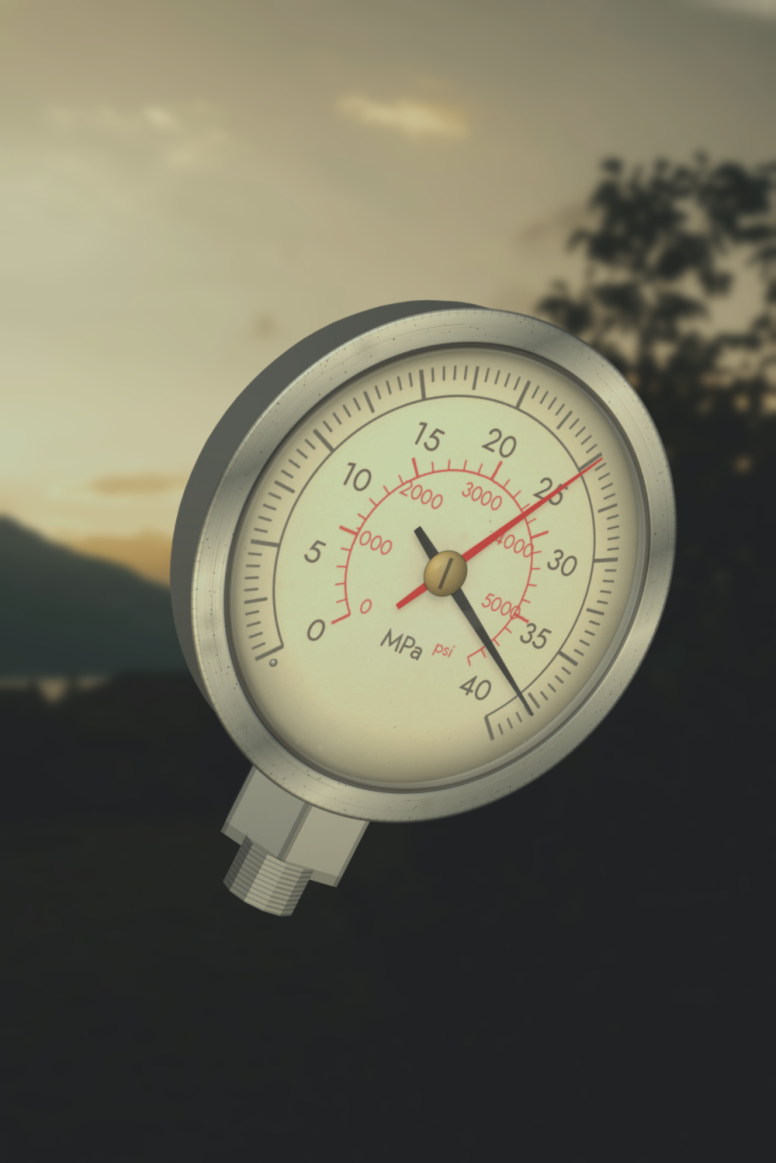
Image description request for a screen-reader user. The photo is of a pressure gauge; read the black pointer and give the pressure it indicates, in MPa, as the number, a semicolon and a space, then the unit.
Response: 38; MPa
